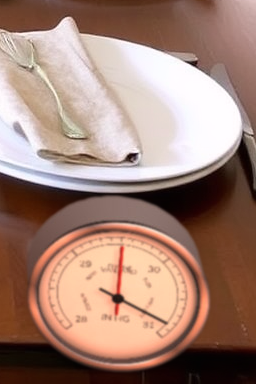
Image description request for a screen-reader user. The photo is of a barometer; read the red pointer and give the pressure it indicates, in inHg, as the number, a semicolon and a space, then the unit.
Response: 29.5; inHg
